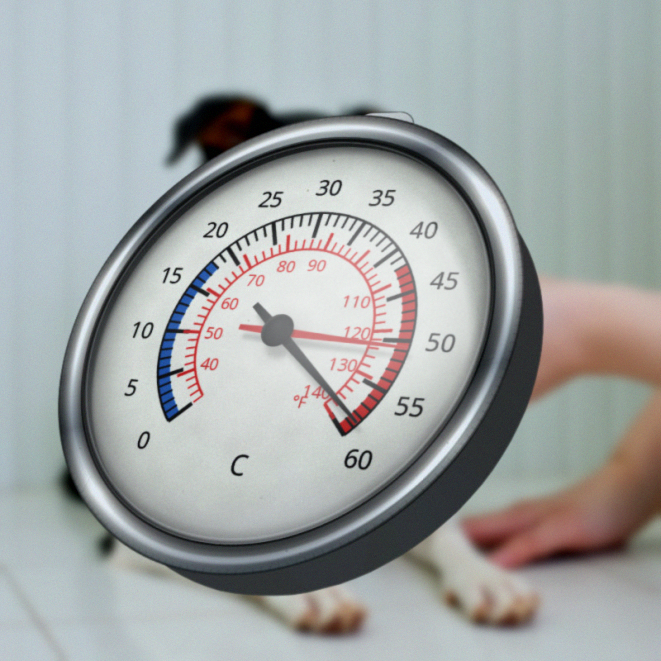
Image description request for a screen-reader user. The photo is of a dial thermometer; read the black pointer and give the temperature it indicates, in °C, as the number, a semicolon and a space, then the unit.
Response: 58.5; °C
